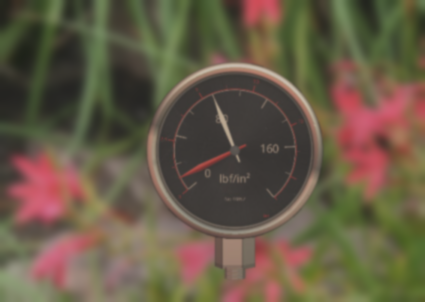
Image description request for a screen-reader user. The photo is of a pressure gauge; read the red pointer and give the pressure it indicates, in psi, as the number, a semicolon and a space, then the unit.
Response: 10; psi
